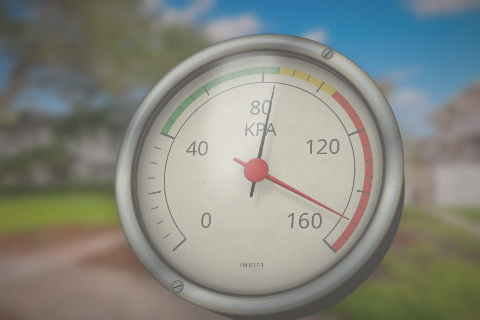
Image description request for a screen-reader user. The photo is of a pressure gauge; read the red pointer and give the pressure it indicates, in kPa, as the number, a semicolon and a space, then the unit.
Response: 150; kPa
